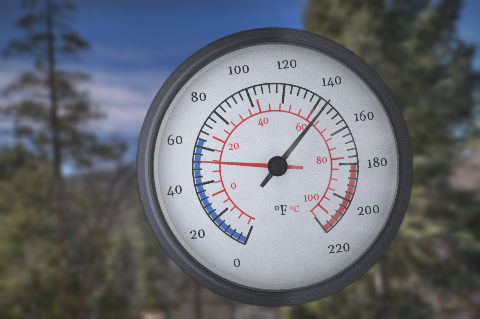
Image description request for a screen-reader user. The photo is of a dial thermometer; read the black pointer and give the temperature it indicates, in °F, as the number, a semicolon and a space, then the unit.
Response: 144; °F
